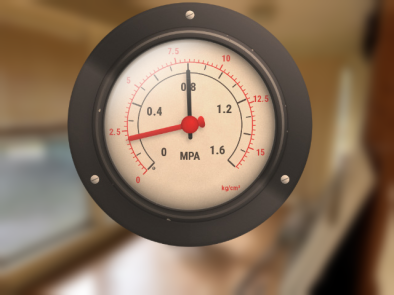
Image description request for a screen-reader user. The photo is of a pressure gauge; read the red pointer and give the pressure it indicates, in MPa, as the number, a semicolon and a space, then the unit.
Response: 0.2; MPa
